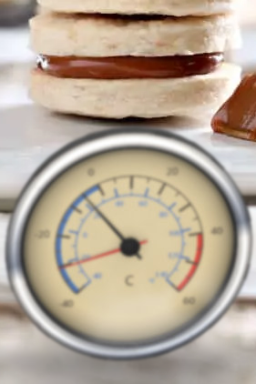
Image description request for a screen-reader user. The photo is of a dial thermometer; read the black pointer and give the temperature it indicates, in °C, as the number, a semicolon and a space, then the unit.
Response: -5; °C
